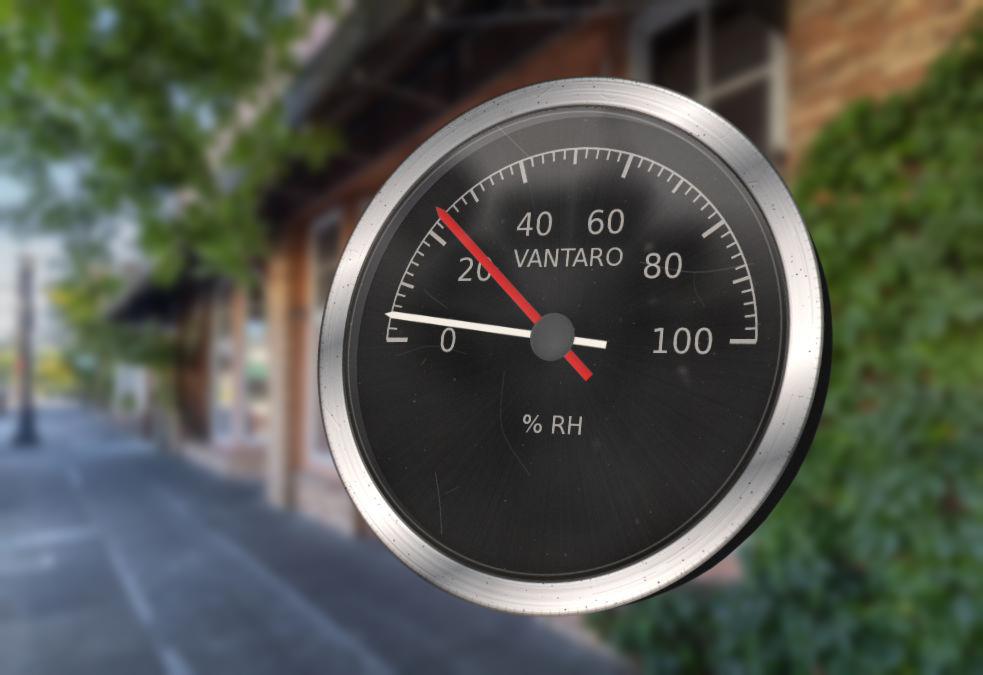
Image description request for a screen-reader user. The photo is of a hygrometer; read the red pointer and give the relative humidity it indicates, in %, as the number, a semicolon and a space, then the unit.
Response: 24; %
